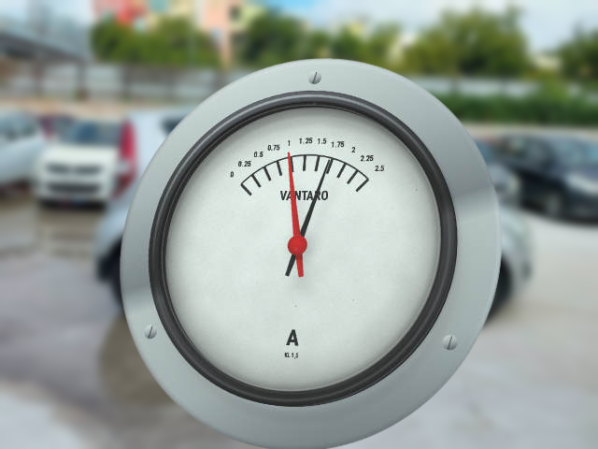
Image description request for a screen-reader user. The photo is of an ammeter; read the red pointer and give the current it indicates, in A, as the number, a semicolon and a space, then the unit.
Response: 1; A
